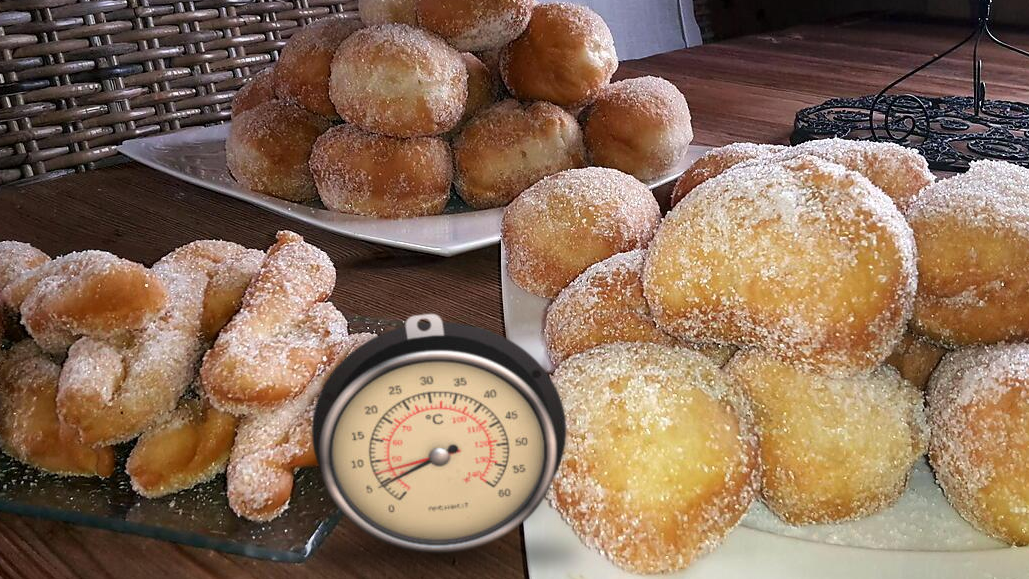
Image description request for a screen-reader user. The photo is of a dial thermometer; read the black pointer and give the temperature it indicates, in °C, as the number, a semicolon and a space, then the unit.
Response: 5; °C
